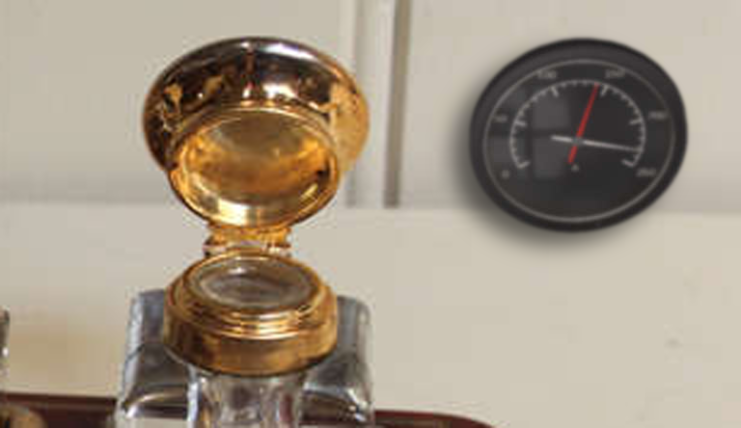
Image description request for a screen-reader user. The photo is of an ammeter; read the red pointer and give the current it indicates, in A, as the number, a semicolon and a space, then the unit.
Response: 140; A
